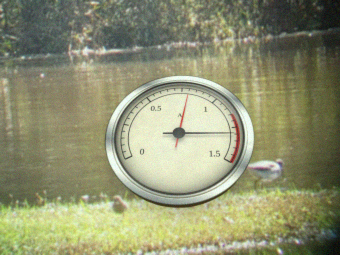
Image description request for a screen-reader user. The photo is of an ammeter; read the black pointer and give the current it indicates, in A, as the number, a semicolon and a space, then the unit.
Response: 1.3; A
